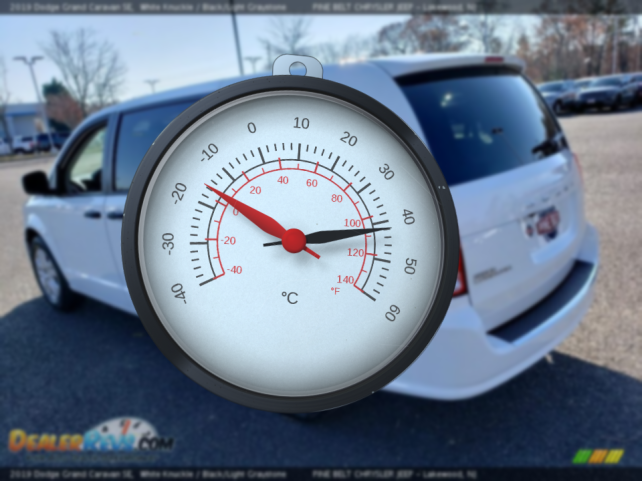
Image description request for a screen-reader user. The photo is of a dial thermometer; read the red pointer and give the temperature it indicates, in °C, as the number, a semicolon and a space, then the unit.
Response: -16; °C
